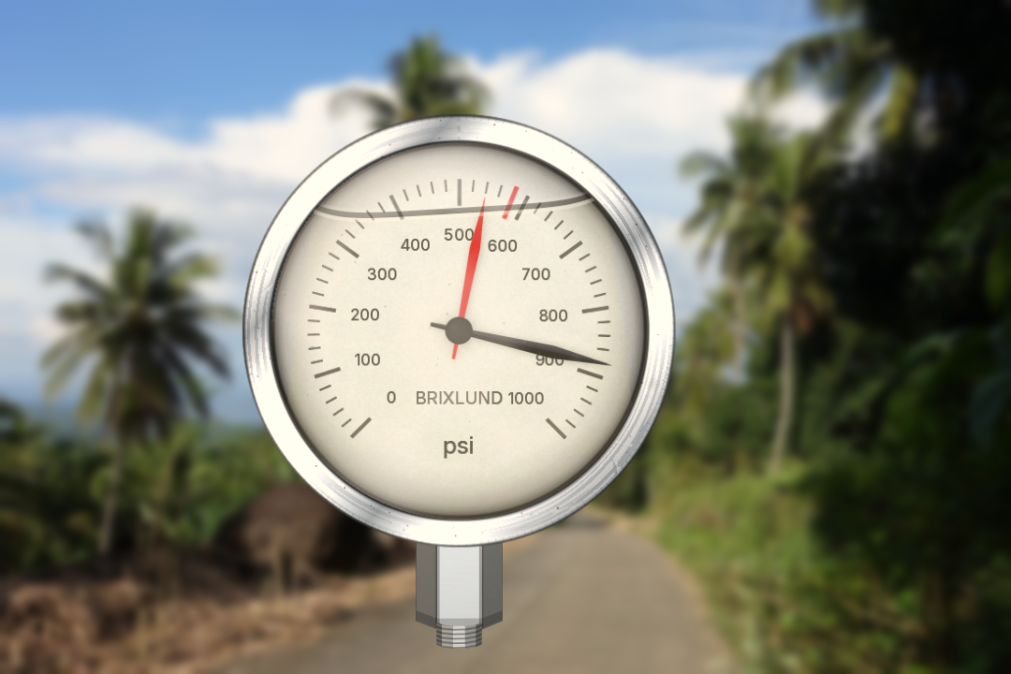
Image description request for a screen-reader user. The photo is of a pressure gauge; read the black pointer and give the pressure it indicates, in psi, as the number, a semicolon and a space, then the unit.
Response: 880; psi
